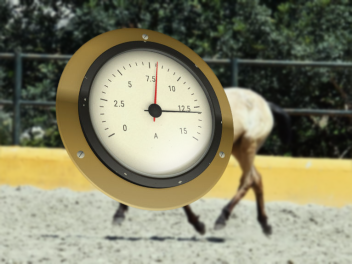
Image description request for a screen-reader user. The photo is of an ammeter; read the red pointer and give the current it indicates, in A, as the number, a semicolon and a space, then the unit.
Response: 8; A
